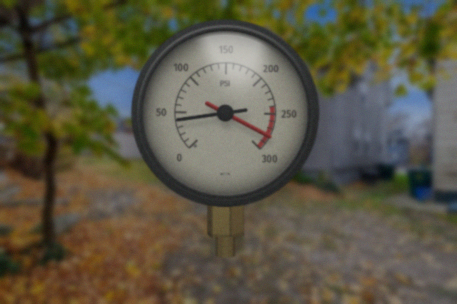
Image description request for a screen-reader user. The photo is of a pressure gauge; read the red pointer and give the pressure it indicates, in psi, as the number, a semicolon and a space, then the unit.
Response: 280; psi
